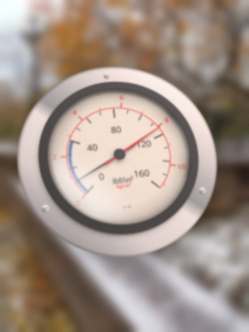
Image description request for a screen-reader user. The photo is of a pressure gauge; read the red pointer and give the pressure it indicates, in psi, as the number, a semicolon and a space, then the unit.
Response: 115; psi
